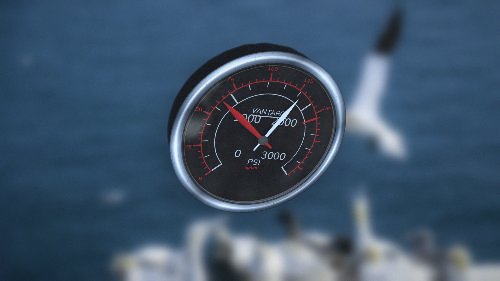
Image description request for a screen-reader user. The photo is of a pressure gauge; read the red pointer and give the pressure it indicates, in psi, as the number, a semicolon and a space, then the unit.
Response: 900; psi
